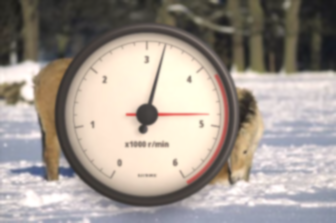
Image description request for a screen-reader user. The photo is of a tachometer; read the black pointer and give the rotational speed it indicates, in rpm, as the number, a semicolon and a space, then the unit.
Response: 3300; rpm
